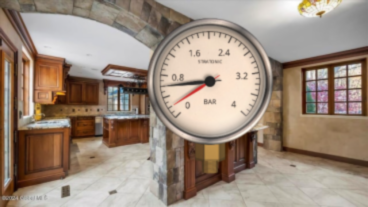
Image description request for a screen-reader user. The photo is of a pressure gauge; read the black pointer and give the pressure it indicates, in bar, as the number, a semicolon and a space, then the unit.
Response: 0.6; bar
